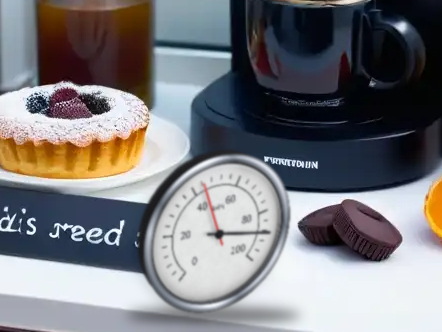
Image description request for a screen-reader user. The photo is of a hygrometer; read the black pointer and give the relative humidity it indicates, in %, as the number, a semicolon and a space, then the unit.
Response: 88; %
